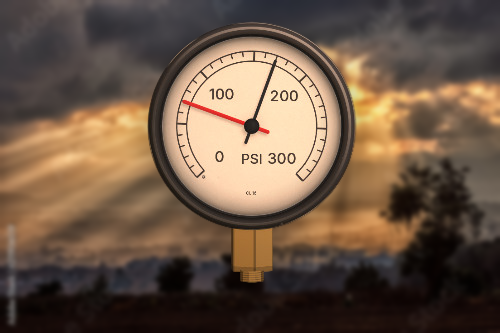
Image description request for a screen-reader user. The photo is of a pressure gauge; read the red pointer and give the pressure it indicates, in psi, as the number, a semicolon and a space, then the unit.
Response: 70; psi
